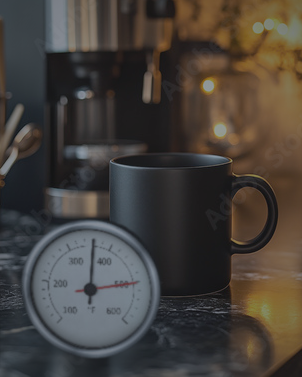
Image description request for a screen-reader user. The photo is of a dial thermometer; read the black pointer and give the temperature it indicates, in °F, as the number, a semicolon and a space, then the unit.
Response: 360; °F
